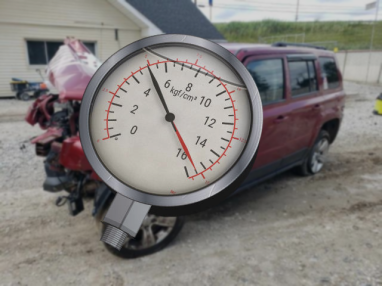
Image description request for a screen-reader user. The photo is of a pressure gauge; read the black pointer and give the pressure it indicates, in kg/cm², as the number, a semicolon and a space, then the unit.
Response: 5; kg/cm²
